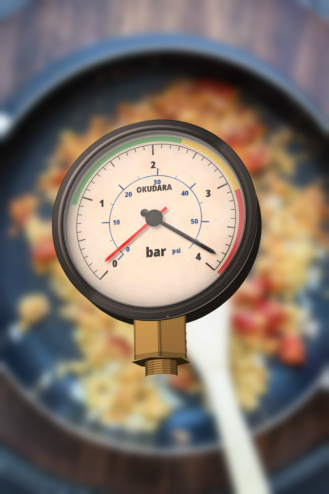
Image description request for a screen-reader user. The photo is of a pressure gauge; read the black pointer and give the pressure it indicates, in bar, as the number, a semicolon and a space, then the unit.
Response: 3.85; bar
